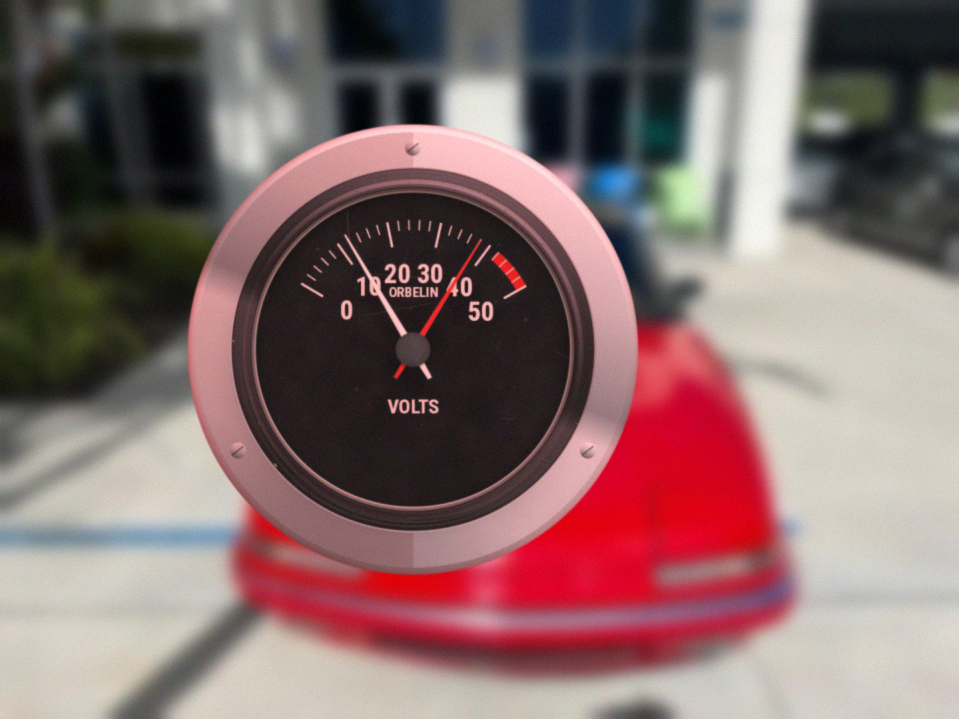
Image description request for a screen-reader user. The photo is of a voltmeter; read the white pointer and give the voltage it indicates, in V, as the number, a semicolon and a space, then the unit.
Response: 12; V
